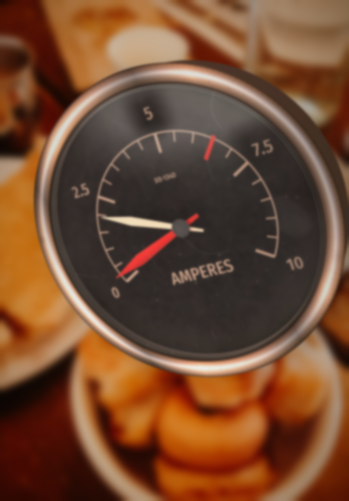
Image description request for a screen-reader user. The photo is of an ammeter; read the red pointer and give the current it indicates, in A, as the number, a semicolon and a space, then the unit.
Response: 0.25; A
